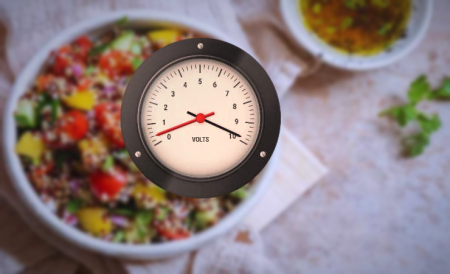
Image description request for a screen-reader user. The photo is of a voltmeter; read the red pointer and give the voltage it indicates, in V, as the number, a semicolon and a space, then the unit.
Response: 0.4; V
